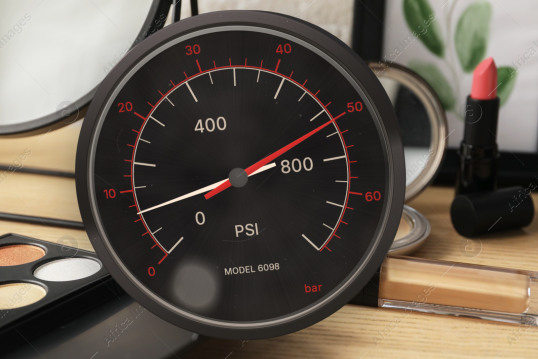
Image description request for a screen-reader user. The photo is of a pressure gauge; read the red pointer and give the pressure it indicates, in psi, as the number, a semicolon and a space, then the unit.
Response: 725; psi
